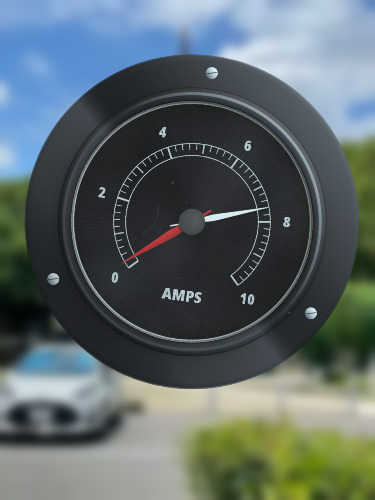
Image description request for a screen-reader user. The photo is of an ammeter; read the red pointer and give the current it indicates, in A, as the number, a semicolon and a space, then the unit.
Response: 0.2; A
